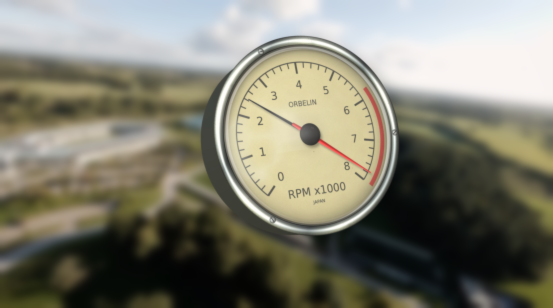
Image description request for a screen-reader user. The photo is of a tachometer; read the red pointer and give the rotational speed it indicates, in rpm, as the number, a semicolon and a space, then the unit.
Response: 7800; rpm
